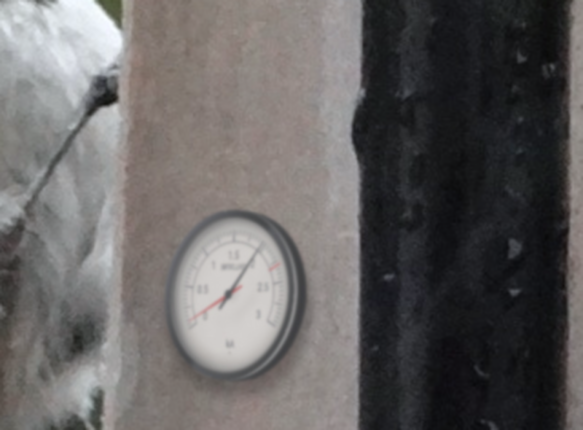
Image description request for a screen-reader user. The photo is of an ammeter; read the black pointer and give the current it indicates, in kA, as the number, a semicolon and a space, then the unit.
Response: 2; kA
